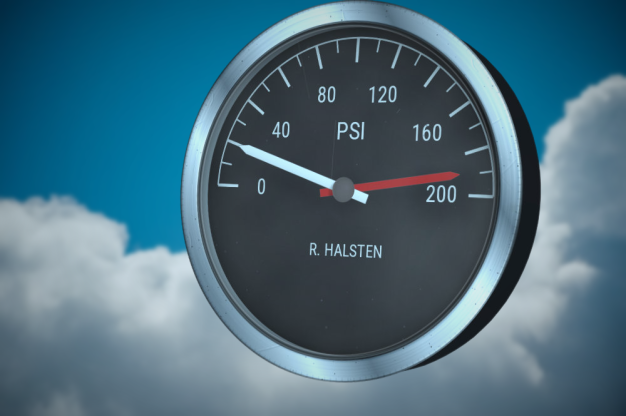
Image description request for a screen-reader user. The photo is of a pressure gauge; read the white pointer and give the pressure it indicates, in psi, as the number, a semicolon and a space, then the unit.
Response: 20; psi
